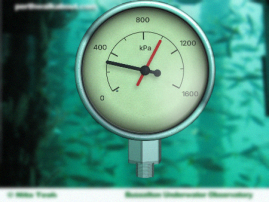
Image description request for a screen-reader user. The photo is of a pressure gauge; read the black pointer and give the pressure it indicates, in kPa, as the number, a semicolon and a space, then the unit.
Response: 300; kPa
